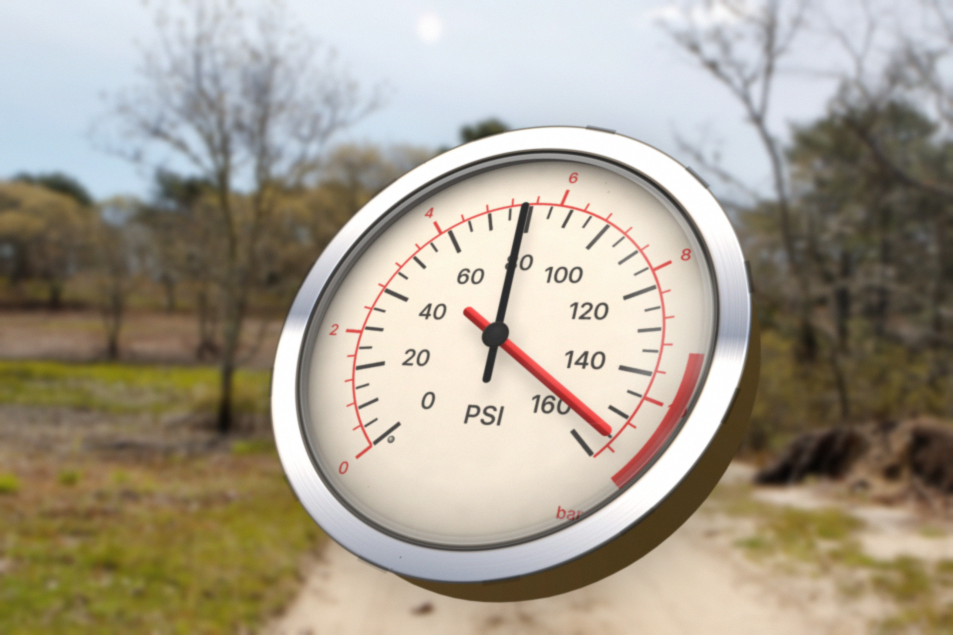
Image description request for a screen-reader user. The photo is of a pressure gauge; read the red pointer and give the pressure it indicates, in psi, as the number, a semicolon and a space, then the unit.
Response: 155; psi
